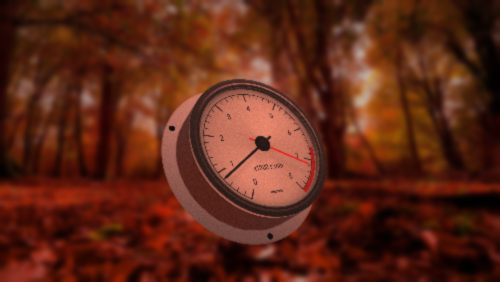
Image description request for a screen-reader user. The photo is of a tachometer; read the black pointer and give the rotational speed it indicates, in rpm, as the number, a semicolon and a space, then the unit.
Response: 800; rpm
